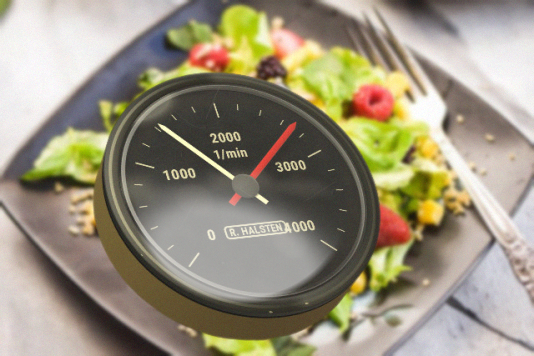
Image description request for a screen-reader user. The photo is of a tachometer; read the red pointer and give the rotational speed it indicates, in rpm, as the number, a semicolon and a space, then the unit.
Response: 2700; rpm
